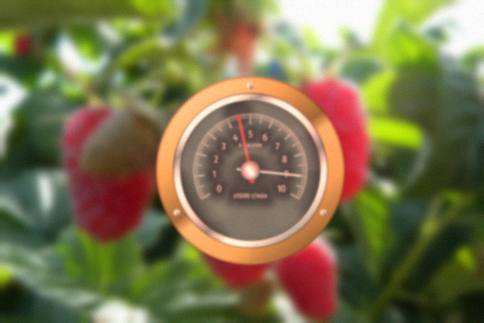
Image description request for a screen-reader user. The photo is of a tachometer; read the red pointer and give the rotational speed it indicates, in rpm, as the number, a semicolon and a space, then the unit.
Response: 4500; rpm
